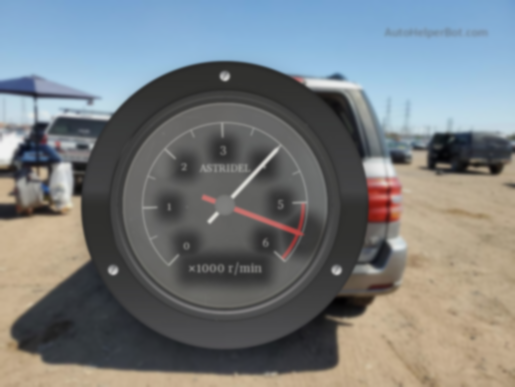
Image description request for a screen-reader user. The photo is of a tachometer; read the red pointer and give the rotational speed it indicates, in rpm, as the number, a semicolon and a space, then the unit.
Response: 5500; rpm
